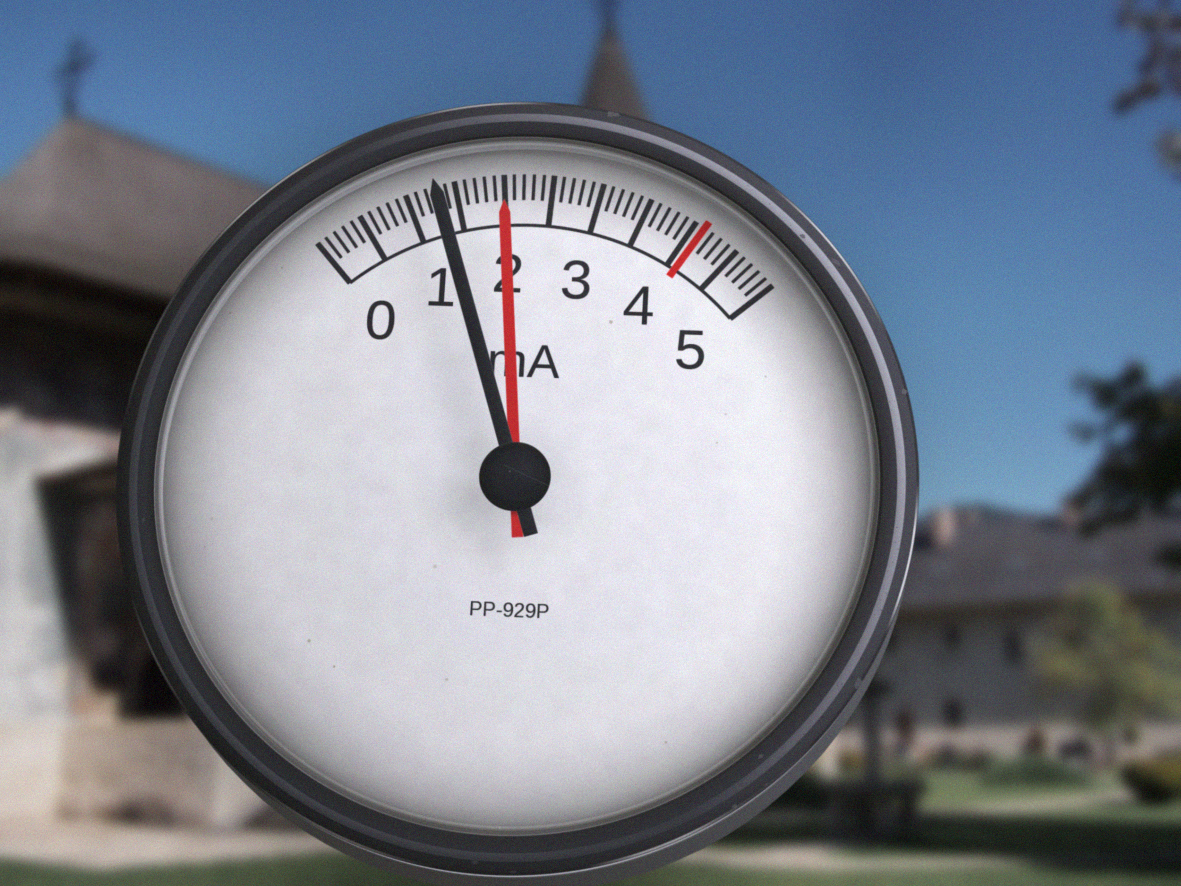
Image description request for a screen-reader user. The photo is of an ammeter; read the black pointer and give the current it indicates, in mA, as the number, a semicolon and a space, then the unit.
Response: 1.3; mA
